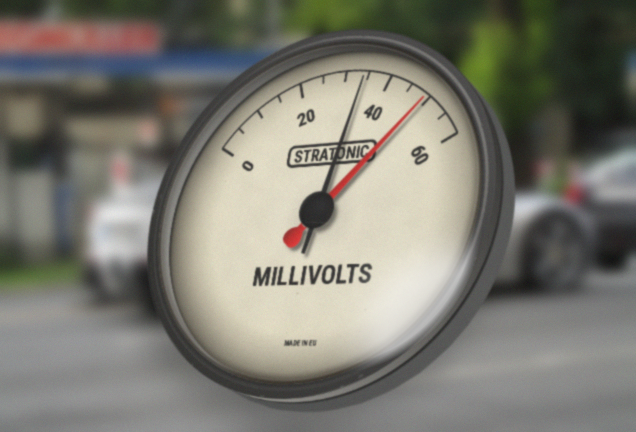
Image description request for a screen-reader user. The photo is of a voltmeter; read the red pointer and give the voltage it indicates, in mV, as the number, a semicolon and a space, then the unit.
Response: 50; mV
